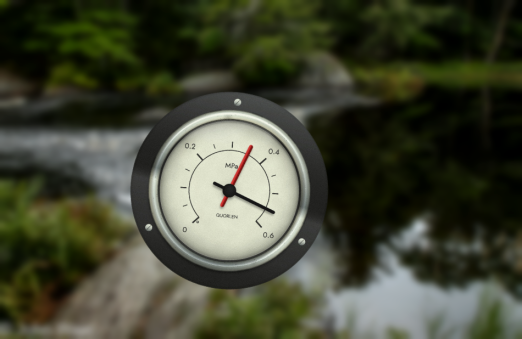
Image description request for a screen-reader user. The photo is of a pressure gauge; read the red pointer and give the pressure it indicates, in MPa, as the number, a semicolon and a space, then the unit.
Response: 0.35; MPa
